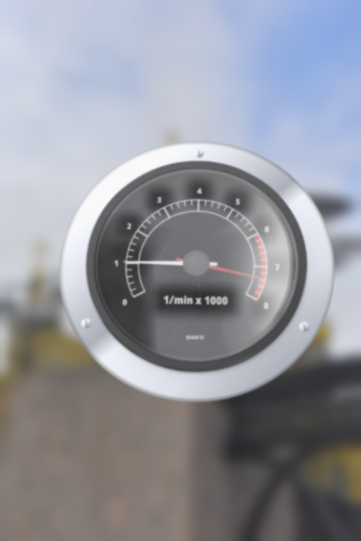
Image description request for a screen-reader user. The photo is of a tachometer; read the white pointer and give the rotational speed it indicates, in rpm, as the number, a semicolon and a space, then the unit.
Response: 1000; rpm
